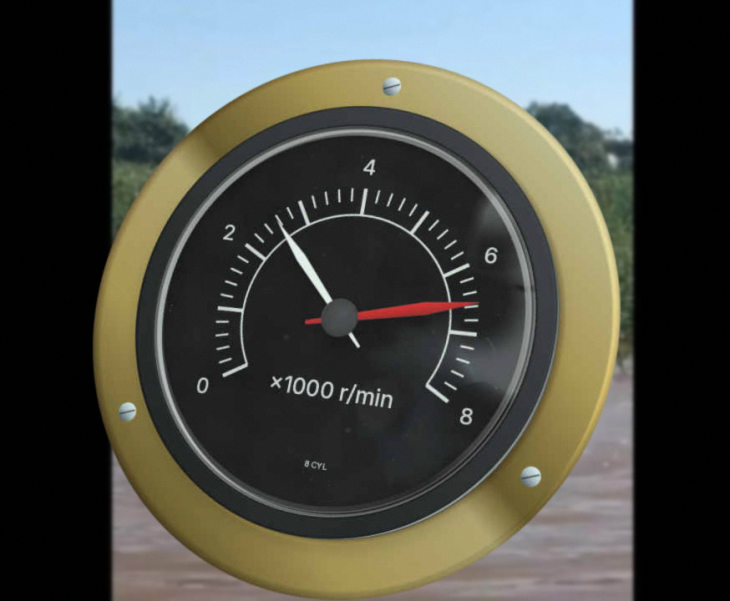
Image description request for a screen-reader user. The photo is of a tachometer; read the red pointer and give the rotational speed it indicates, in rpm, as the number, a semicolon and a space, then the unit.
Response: 6600; rpm
